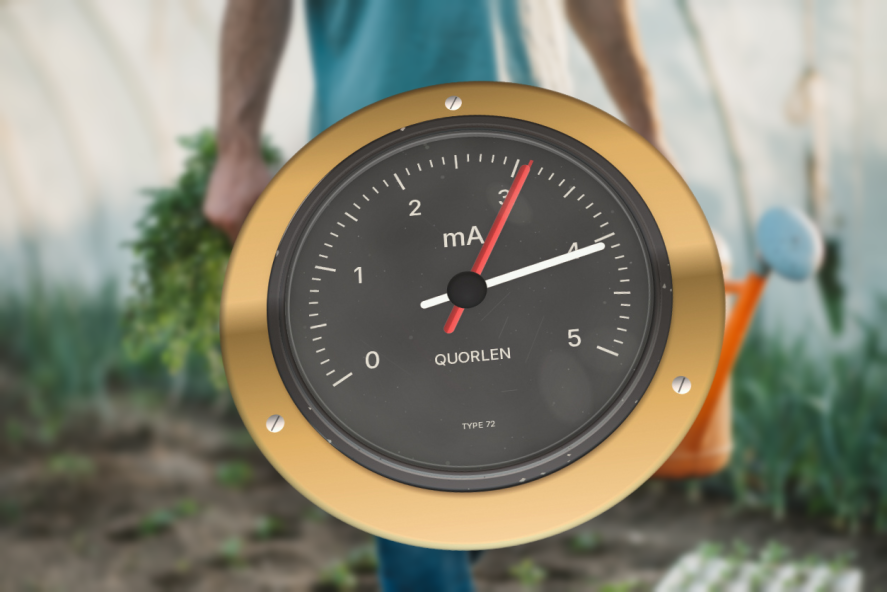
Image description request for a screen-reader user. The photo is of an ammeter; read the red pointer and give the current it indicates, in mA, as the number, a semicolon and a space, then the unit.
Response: 3.1; mA
